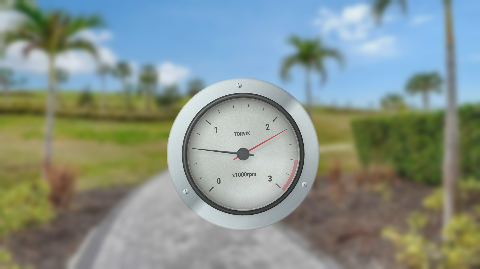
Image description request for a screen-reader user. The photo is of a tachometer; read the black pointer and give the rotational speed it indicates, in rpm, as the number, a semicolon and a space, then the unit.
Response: 600; rpm
